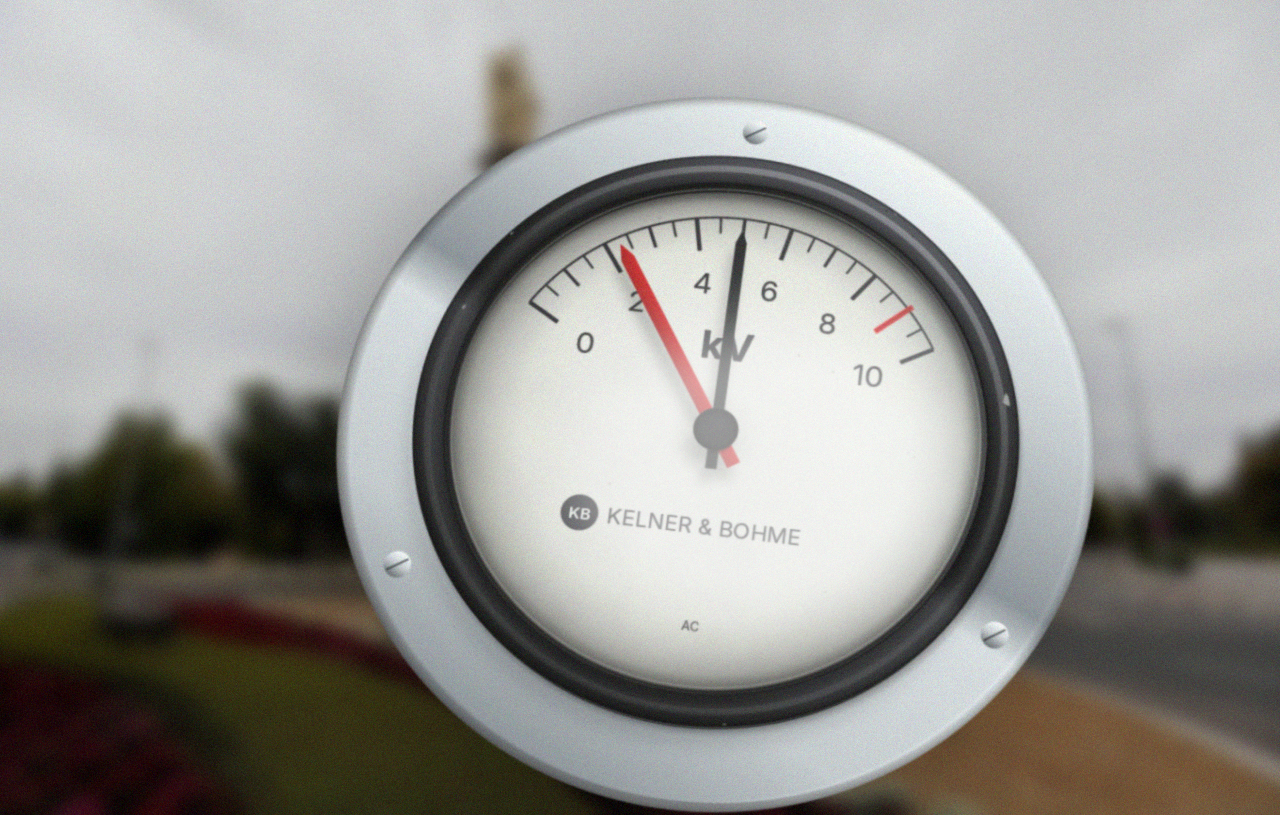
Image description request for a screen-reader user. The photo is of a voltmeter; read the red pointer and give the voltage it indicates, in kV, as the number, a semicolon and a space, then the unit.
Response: 2.25; kV
